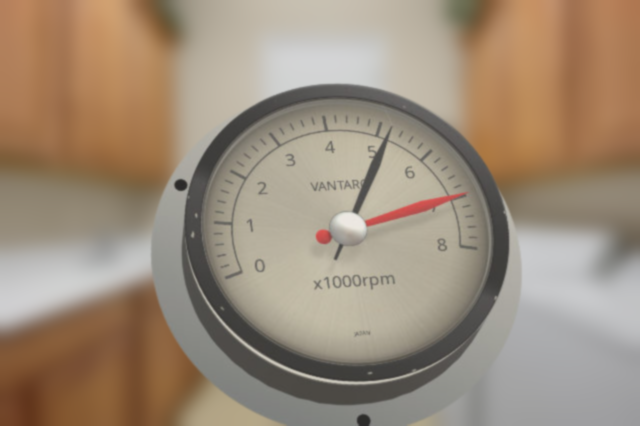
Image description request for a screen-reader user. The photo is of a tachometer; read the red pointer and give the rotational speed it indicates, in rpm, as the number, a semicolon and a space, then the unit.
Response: 7000; rpm
